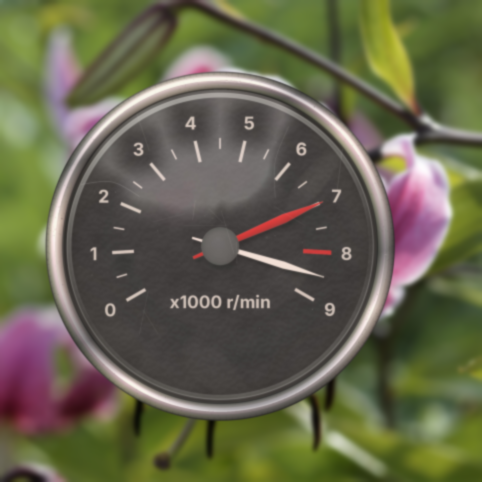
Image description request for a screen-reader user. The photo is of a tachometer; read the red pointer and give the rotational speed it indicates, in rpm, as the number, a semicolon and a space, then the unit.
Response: 7000; rpm
